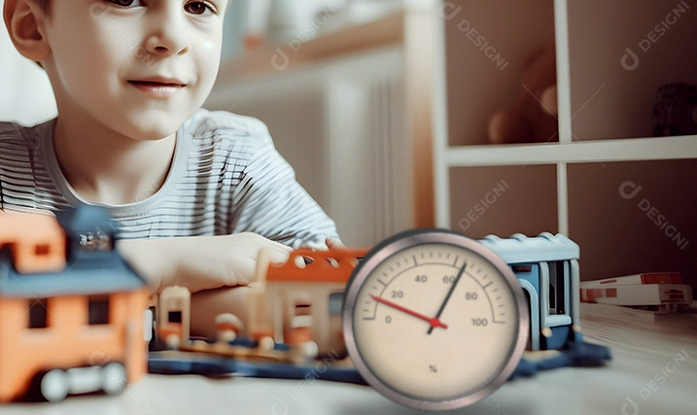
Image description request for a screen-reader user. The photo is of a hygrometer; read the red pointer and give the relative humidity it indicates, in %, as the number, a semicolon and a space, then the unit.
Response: 12; %
